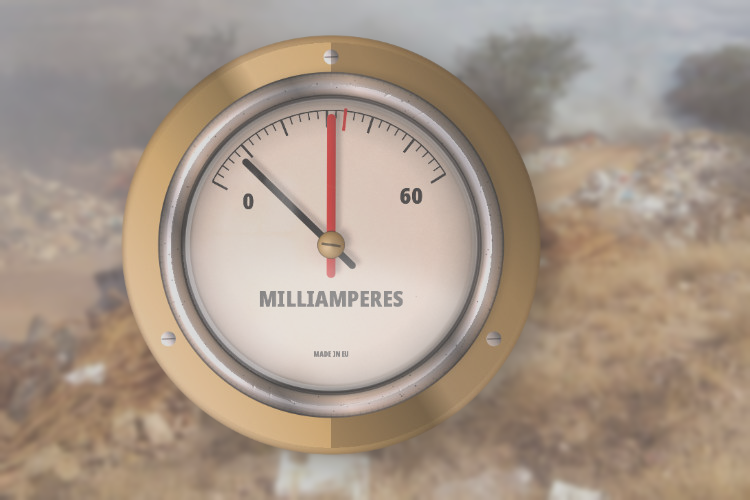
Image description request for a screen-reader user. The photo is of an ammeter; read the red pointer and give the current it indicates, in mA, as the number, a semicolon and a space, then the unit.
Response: 31; mA
